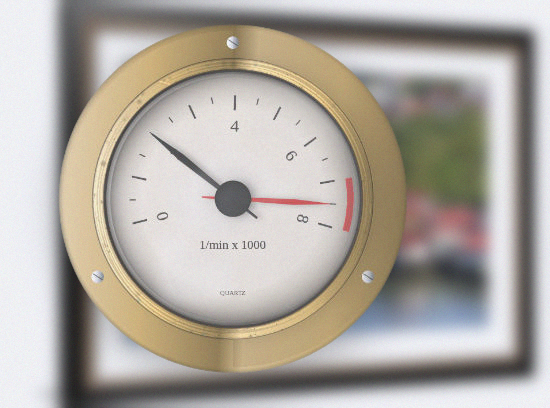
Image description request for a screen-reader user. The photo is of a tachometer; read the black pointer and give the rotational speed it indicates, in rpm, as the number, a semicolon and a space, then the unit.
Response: 2000; rpm
